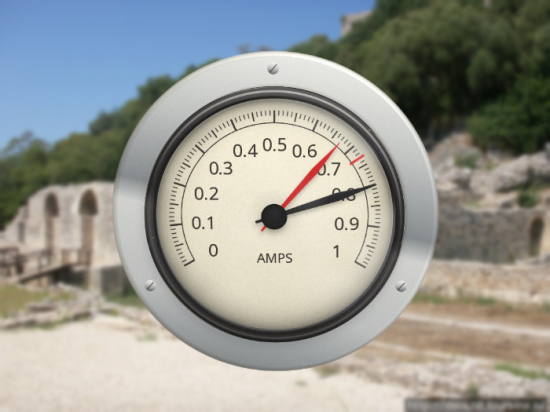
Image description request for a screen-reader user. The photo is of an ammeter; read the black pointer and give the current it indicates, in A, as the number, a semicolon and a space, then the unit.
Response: 0.8; A
